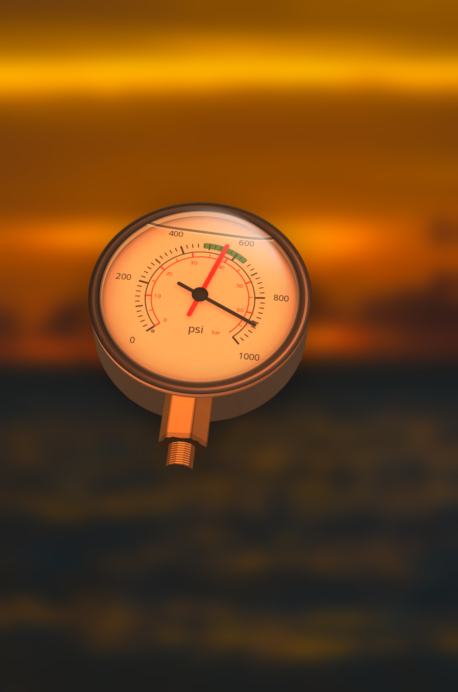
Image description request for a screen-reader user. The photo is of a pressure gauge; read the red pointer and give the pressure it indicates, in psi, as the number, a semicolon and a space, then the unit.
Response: 560; psi
